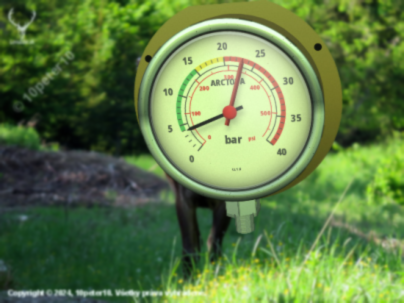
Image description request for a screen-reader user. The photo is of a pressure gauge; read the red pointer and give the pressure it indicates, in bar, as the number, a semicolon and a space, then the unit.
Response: 23; bar
